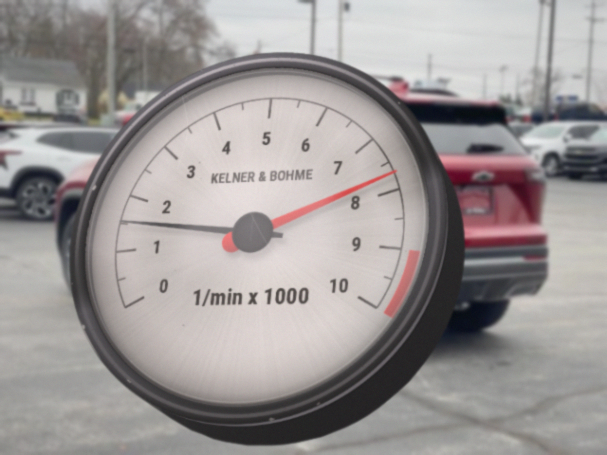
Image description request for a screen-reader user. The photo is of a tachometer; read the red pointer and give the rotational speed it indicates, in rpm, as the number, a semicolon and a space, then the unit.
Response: 7750; rpm
